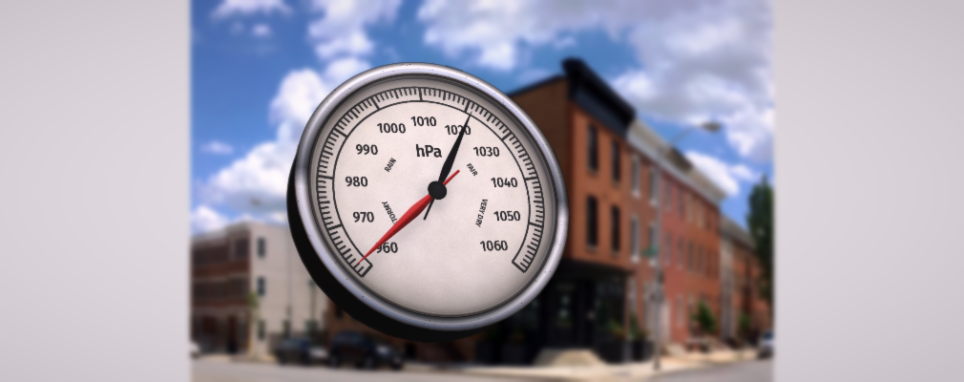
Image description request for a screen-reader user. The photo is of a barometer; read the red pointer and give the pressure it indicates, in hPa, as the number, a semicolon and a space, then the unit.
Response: 962; hPa
